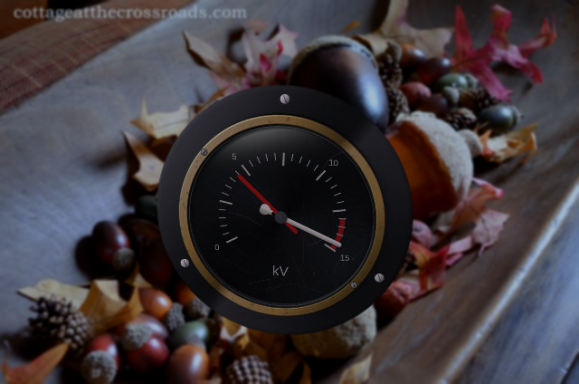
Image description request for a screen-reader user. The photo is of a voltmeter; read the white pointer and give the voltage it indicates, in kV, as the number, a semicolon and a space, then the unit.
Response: 14.5; kV
